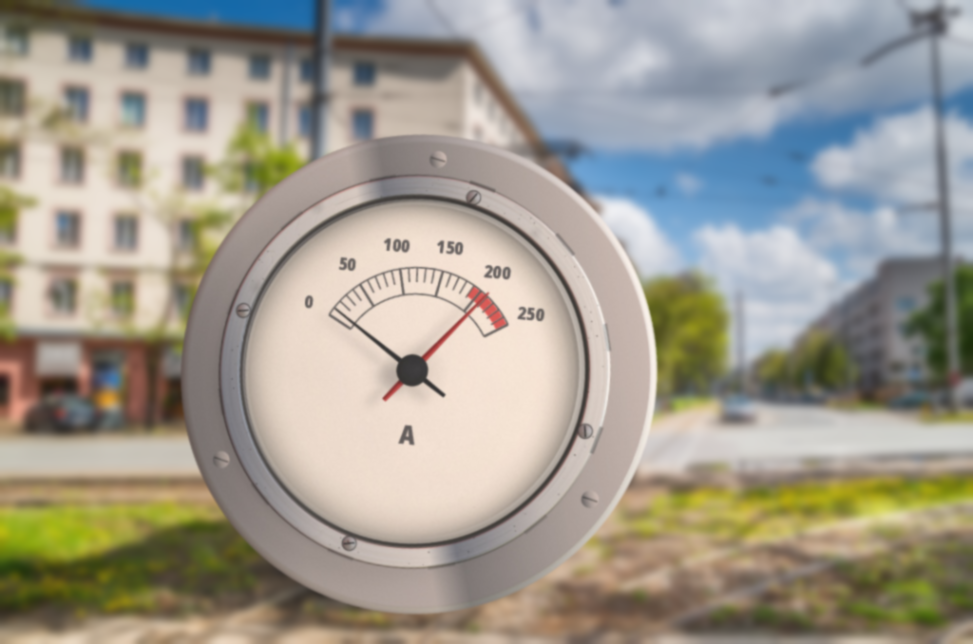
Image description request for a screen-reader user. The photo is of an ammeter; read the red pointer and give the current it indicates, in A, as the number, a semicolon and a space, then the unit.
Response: 210; A
